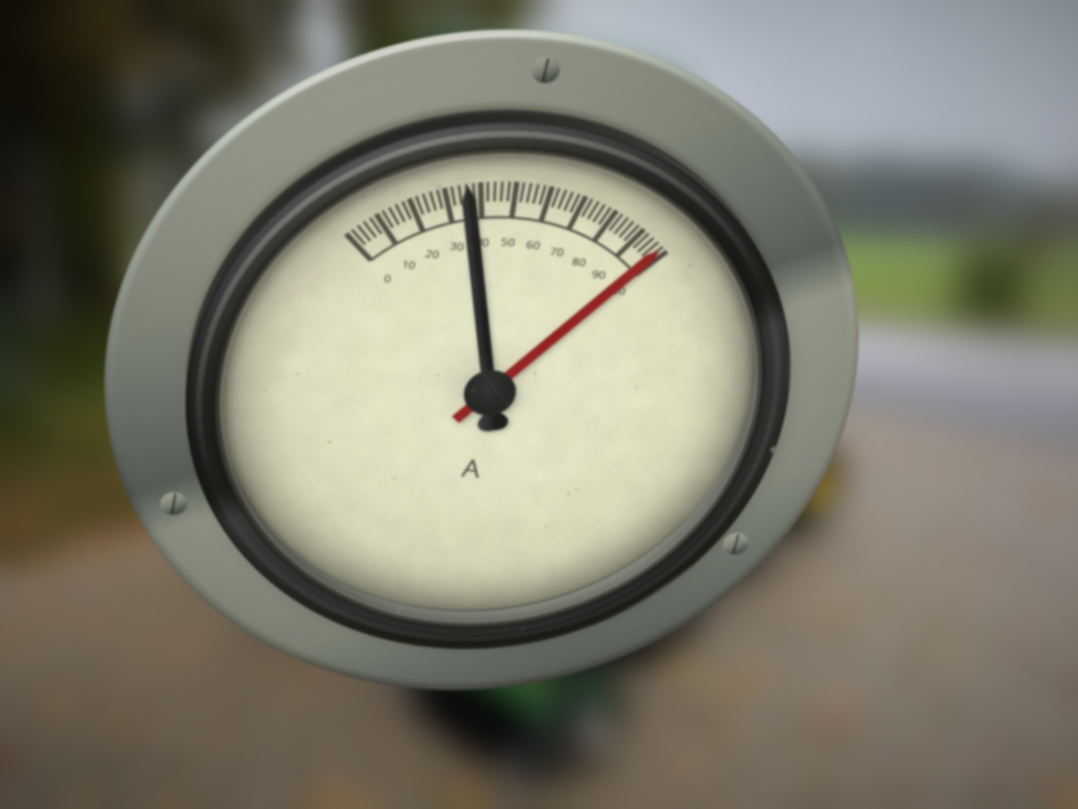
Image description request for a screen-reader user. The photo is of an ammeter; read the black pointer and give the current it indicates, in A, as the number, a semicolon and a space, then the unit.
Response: 36; A
